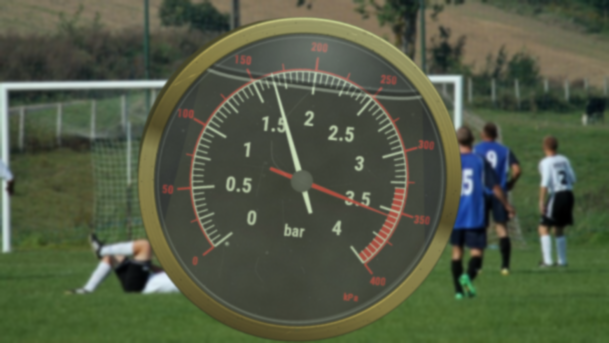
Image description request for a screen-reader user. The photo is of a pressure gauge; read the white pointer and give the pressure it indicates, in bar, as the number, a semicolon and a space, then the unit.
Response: 1.65; bar
